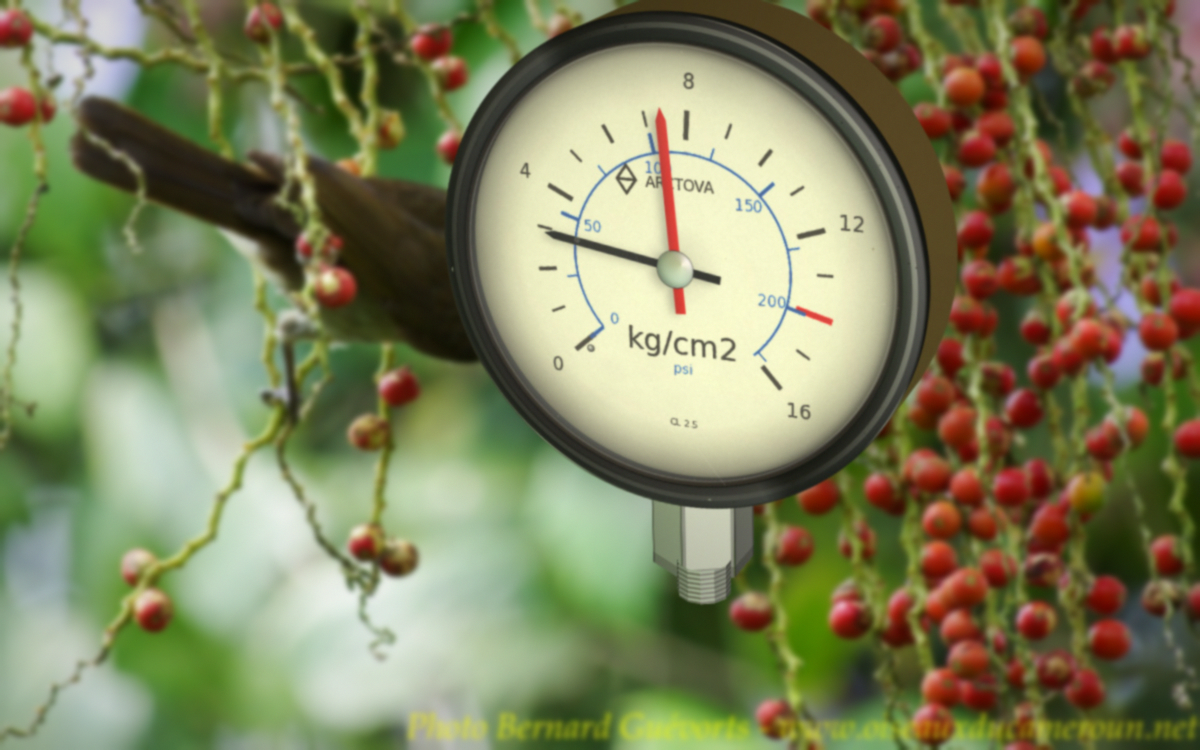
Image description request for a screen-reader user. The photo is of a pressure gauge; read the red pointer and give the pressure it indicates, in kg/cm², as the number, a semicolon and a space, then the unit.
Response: 7.5; kg/cm²
